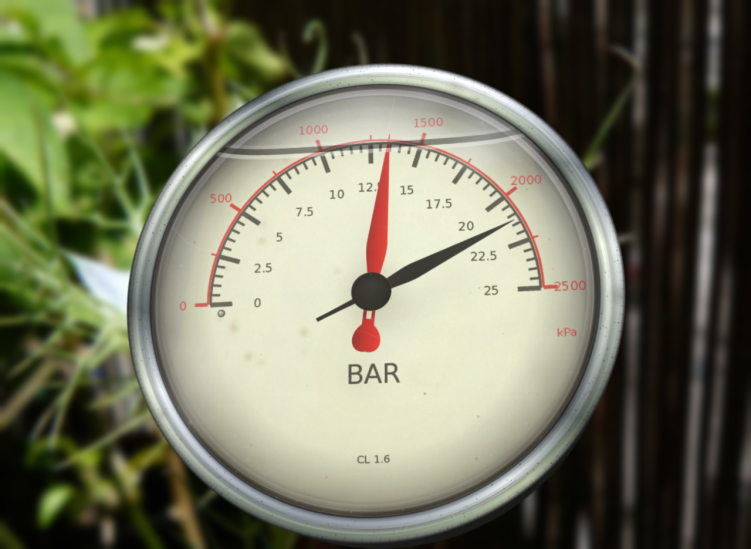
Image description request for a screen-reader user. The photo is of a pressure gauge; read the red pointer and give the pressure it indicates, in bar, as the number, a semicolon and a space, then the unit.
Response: 13.5; bar
